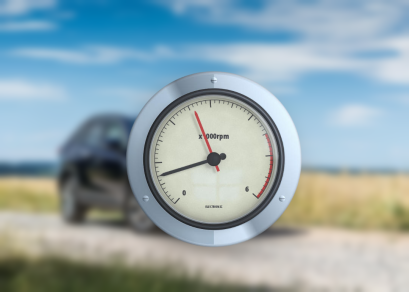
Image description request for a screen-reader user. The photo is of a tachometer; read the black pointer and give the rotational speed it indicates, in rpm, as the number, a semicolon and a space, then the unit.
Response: 700; rpm
